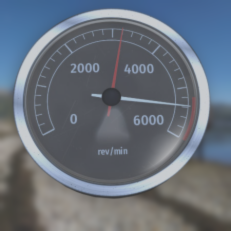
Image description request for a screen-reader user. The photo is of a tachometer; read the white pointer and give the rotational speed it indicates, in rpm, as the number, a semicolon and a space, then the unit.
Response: 5400; rpm
